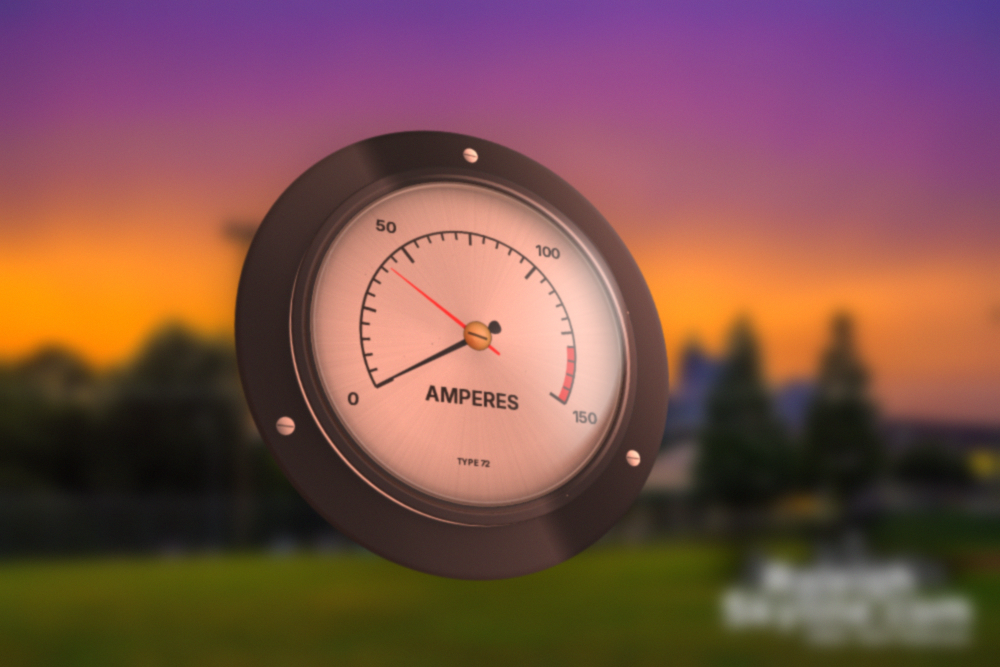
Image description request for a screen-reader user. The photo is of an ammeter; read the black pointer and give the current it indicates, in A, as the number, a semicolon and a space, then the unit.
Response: 0; A
